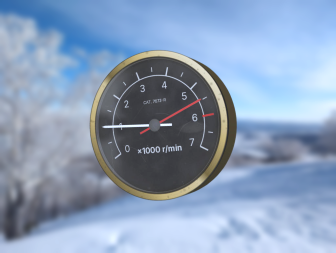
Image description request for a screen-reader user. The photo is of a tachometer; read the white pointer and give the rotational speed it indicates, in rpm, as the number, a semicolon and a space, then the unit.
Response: 1000; rpm
